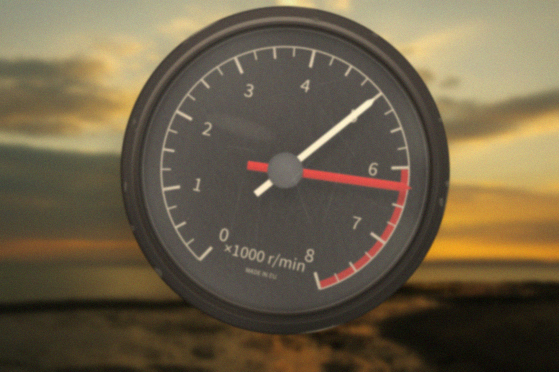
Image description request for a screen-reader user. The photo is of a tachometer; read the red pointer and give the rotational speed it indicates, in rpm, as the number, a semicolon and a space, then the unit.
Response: 6250; rpm
